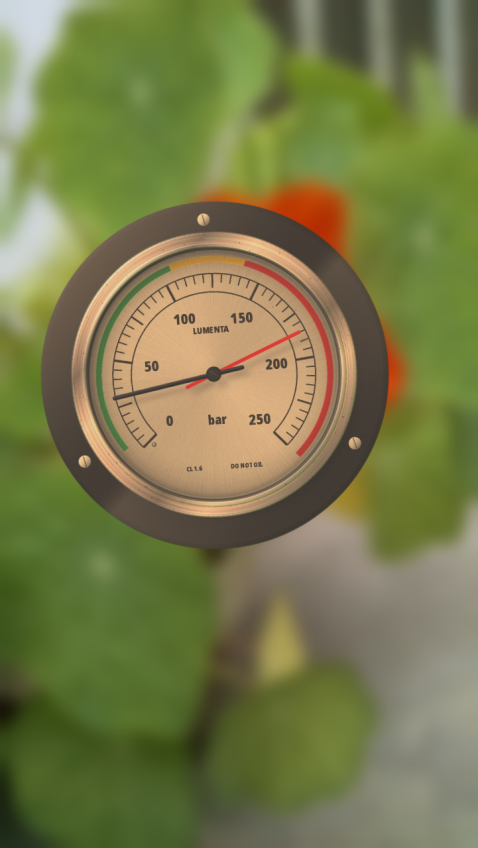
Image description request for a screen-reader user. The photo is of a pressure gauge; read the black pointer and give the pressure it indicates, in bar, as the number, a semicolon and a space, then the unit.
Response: 30; bar
